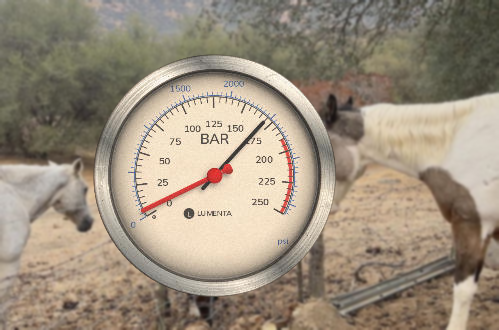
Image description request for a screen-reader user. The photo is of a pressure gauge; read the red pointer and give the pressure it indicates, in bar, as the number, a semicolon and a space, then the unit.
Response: 5; bar
